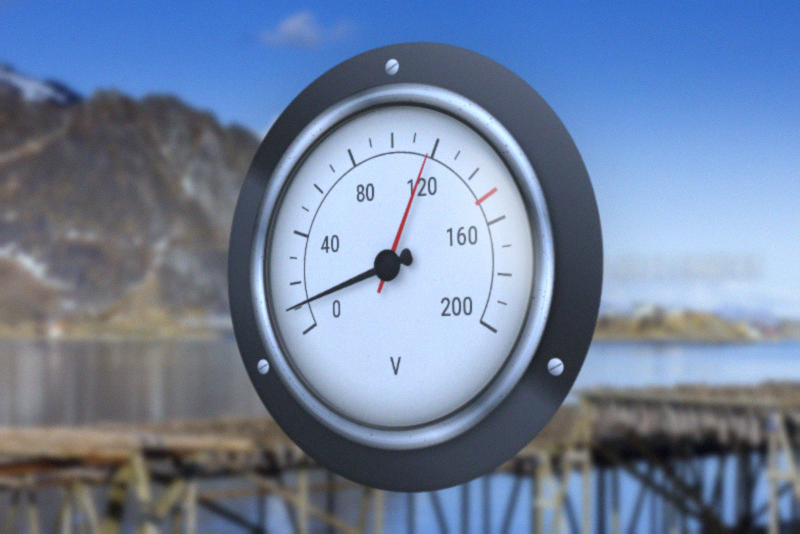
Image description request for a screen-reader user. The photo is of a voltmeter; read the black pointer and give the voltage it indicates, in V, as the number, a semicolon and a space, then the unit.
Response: 10; V
